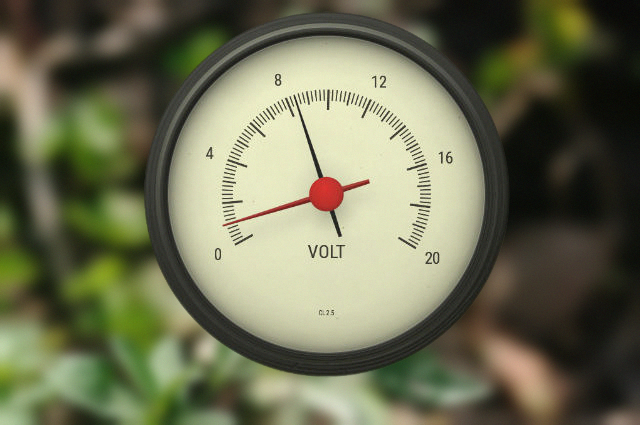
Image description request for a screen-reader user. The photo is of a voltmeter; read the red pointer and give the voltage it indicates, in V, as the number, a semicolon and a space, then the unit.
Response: 1; V
